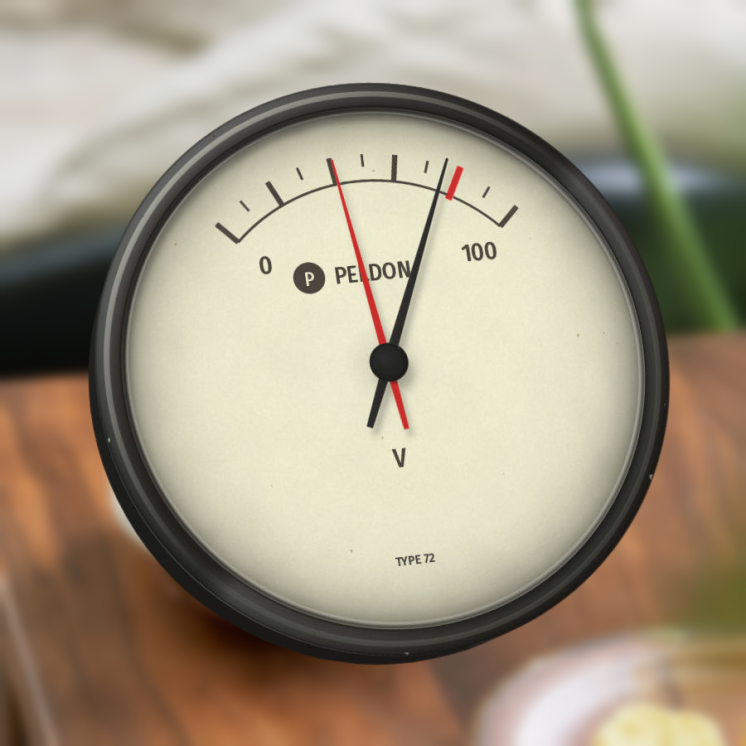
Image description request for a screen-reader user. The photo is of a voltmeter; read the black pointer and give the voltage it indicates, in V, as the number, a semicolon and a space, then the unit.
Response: 75; V
